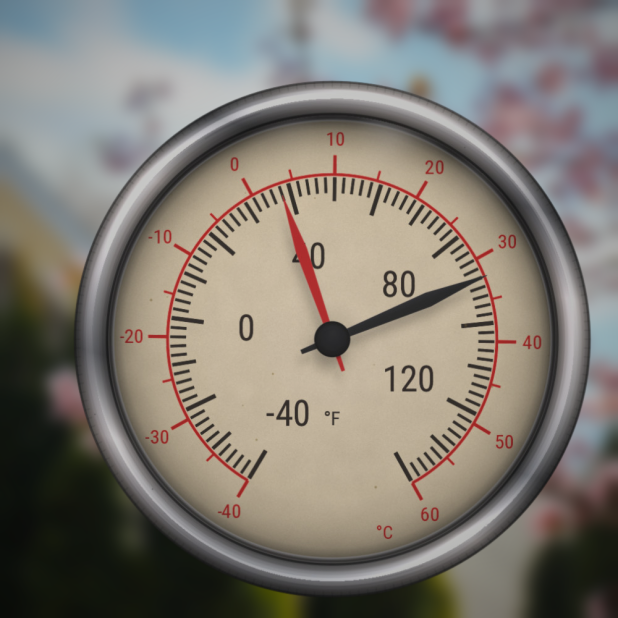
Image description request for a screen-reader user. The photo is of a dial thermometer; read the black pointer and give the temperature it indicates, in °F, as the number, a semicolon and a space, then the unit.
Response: 90; °F
